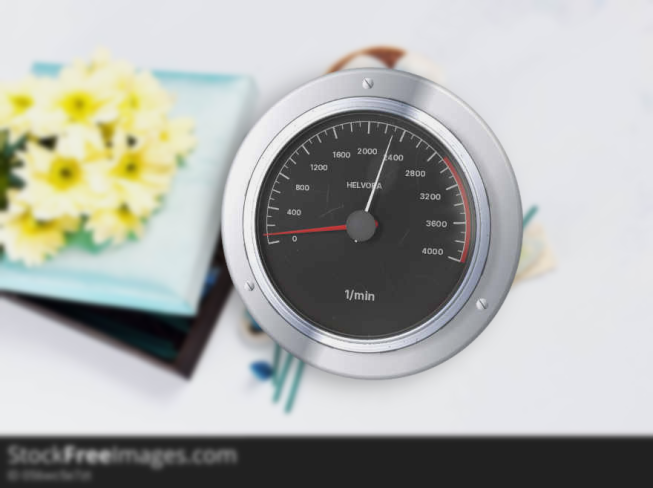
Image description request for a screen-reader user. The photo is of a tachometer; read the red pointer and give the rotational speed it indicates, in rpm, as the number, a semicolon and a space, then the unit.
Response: 100; rpm
